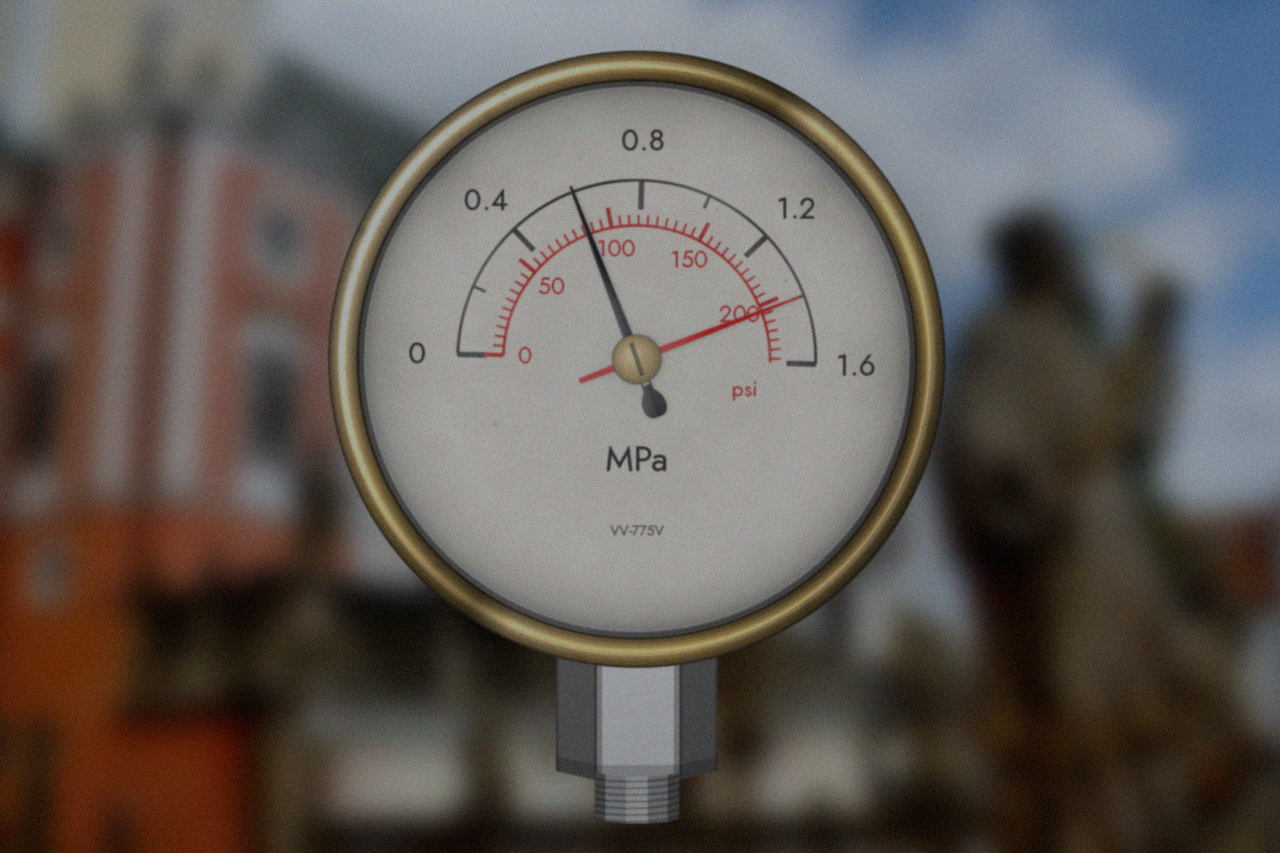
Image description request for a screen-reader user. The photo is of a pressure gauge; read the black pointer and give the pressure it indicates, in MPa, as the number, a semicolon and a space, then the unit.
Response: 0.6; MPa
